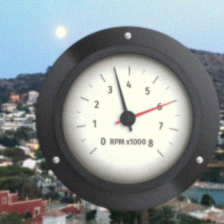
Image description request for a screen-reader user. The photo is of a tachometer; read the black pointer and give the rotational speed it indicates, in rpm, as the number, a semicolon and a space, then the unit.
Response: 3500; rpm
